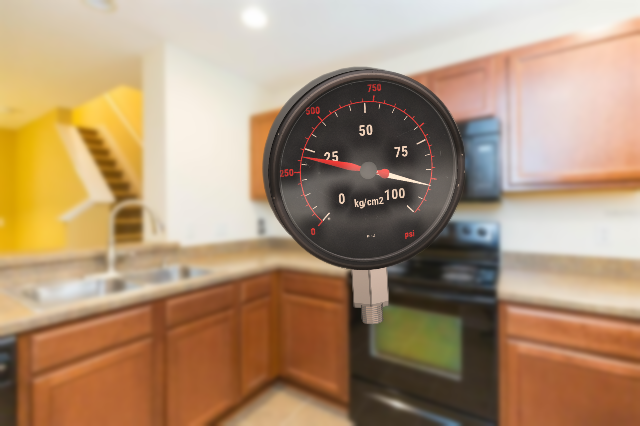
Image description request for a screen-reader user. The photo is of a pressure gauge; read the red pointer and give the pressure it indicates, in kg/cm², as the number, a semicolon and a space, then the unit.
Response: 22.5; kg/cm²
